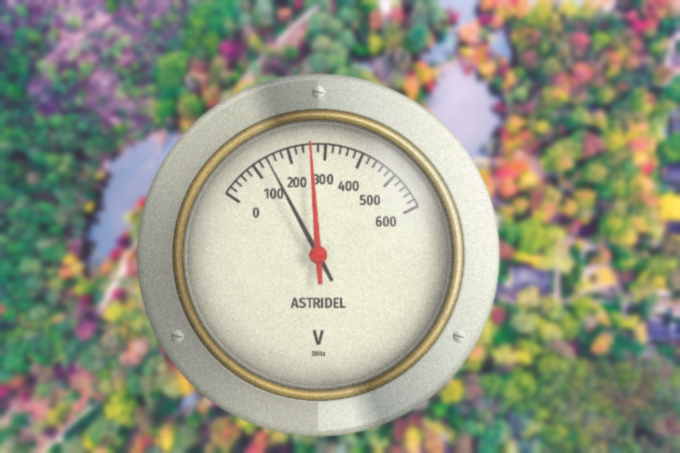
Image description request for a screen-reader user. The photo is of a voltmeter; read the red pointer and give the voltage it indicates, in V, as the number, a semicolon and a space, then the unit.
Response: 260; V
